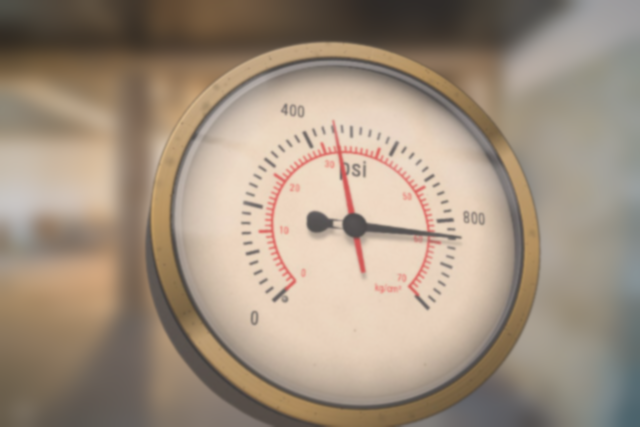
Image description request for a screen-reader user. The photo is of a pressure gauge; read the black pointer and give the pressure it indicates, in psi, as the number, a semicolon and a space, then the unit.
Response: 840; psi
